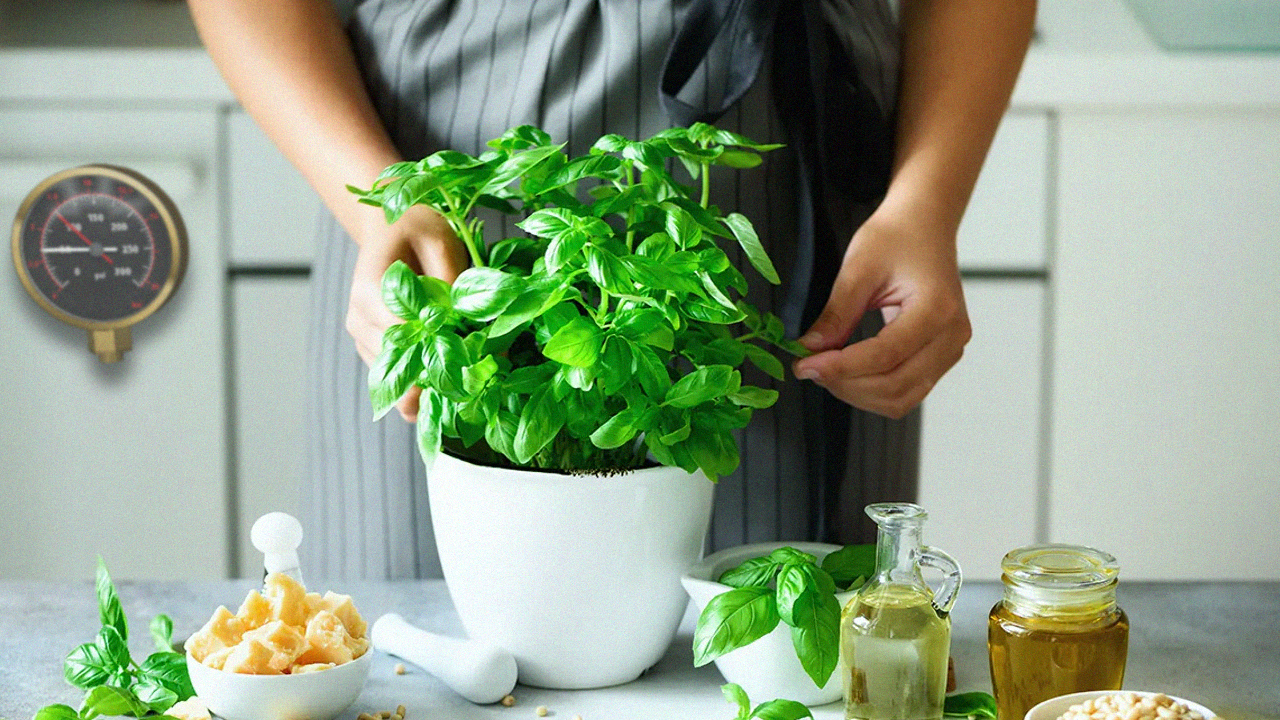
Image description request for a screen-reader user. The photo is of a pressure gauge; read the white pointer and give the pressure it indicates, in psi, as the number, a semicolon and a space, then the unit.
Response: 50; psi
